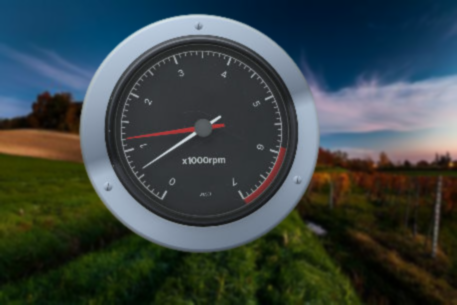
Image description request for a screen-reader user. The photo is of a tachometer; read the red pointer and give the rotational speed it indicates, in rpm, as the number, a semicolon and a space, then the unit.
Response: 1200; rpm
